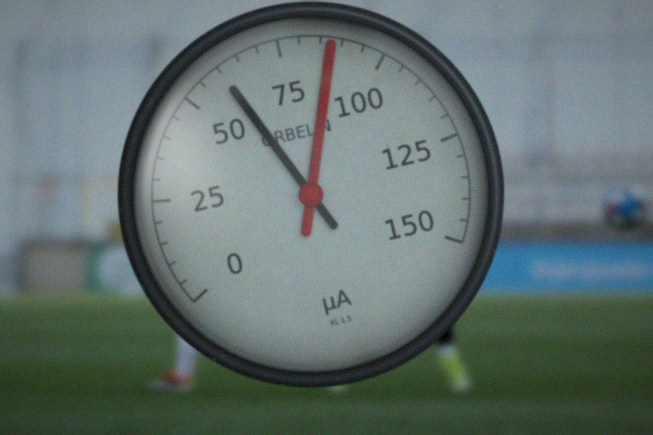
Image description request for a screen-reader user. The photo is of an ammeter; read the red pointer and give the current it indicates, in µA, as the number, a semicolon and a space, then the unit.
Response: 87.5; µA
